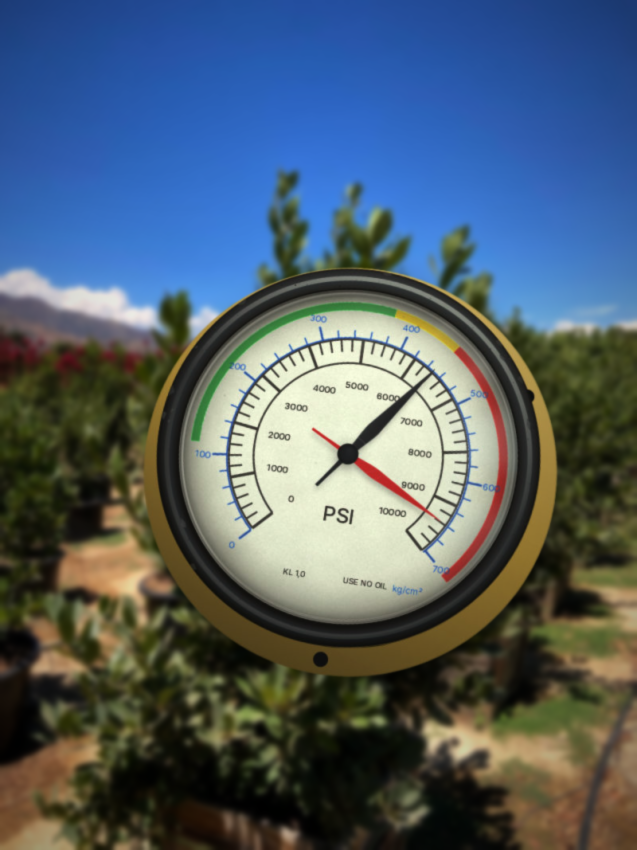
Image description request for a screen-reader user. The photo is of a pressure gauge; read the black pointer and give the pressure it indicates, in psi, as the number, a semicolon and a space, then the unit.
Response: 6400; psi
